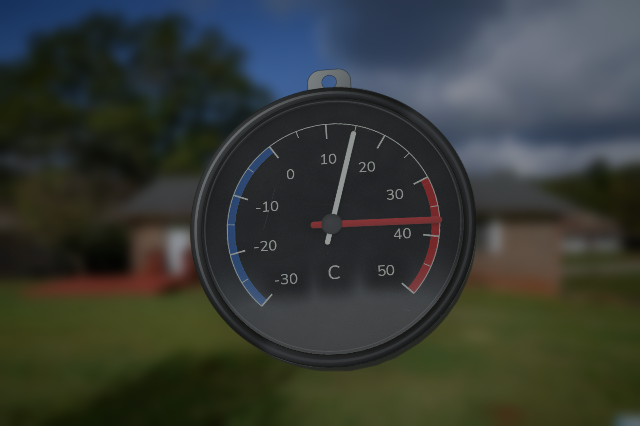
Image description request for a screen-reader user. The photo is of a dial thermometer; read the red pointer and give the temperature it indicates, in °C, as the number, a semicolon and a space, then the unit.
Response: 37.5; °C
